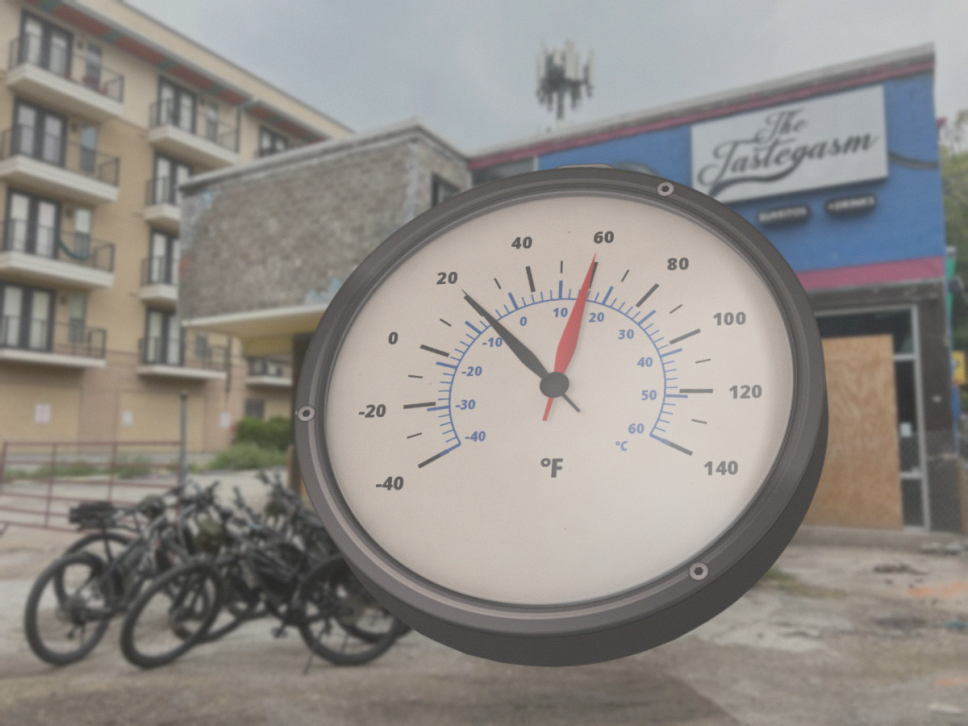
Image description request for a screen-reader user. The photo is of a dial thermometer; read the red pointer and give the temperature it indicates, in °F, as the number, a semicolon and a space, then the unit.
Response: 60; °F
